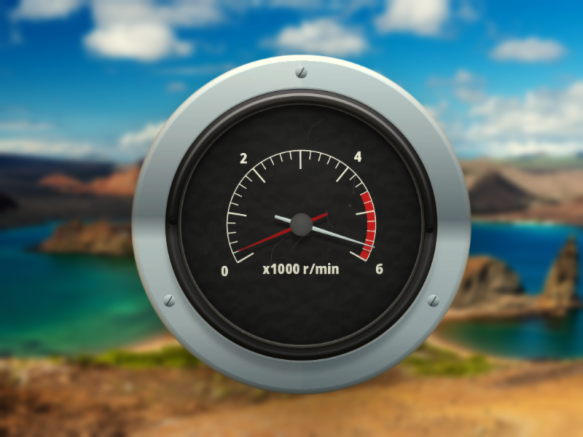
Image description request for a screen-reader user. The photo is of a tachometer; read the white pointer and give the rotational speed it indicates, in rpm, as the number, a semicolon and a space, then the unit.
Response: 5700; rpm
